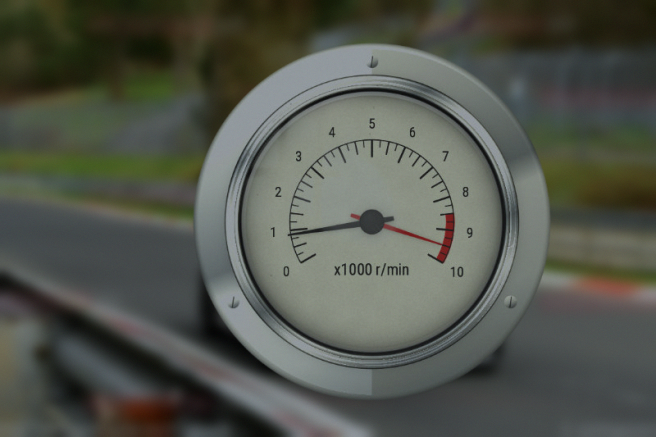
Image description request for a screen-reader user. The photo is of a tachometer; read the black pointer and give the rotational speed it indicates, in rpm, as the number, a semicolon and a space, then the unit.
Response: 875; rpm
